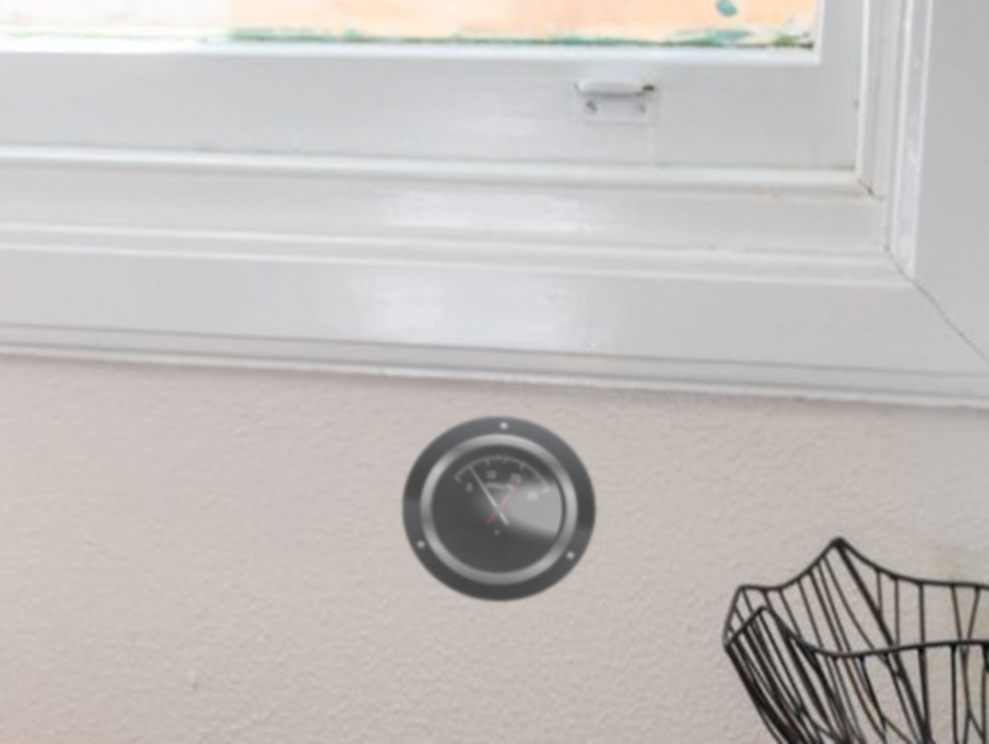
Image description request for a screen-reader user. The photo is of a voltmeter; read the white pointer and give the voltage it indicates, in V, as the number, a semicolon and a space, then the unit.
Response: 5; V
